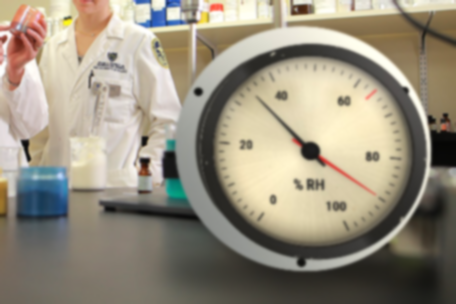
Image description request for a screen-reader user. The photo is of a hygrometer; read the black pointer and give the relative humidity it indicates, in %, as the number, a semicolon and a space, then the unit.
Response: 34; %
